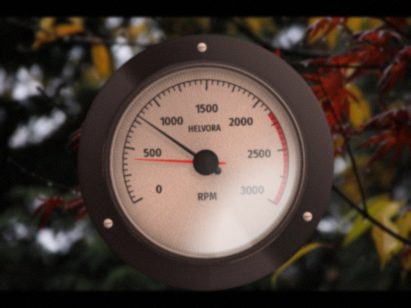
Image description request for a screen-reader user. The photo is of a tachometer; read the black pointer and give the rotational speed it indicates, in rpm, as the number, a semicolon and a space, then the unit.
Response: 800; rpm
